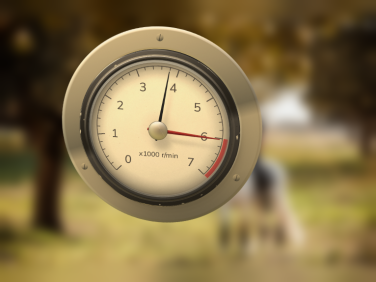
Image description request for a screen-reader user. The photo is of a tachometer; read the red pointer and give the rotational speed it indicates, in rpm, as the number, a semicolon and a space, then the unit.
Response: 6000; rpm
